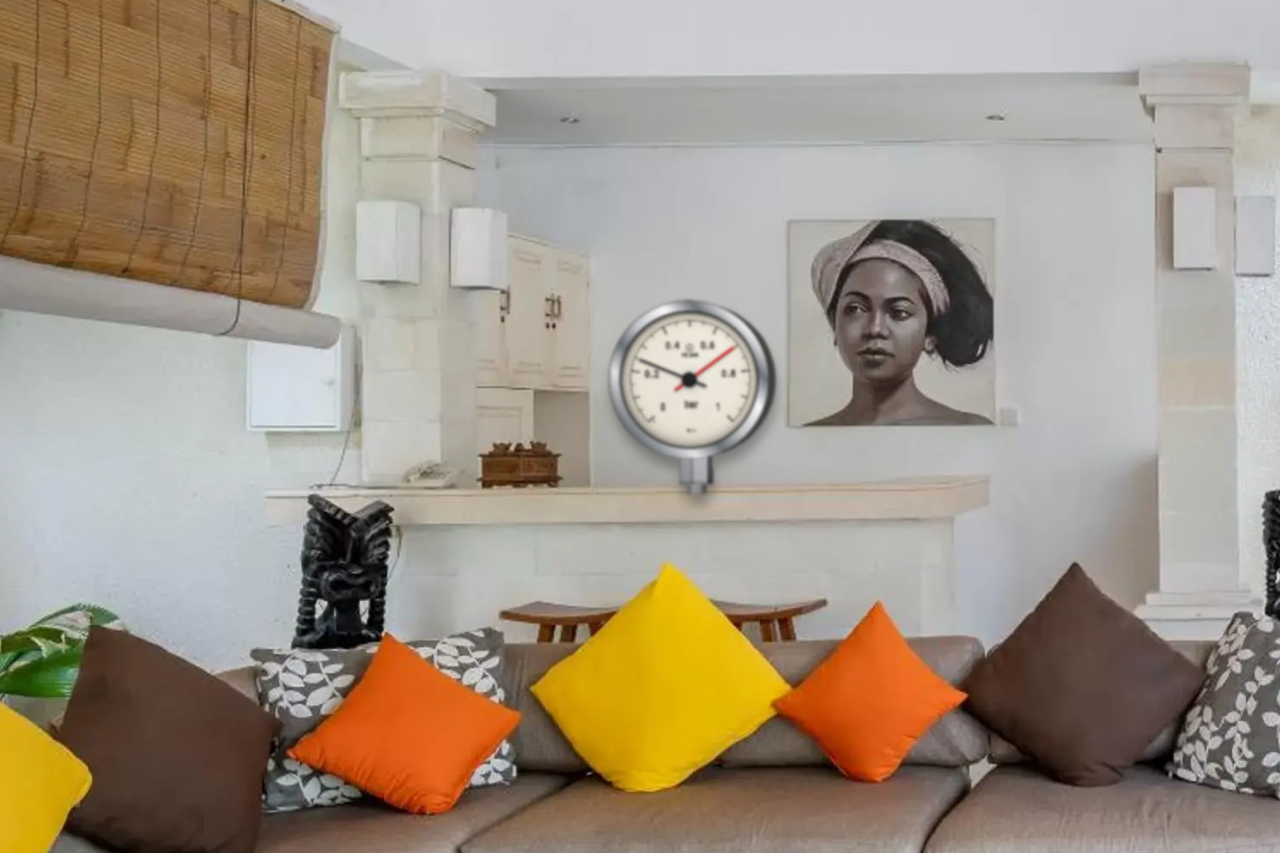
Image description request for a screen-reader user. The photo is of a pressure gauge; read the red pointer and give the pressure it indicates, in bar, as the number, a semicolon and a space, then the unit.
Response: 0.7; bar
